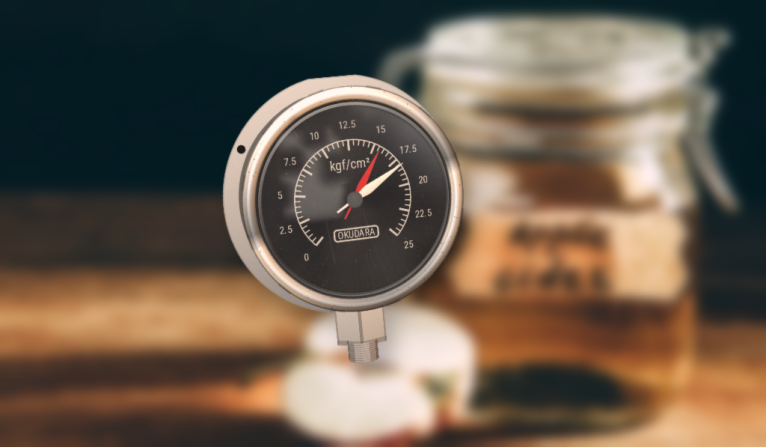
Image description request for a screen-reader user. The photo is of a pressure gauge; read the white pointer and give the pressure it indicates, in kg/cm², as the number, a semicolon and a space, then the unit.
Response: 18; kg/cm²
